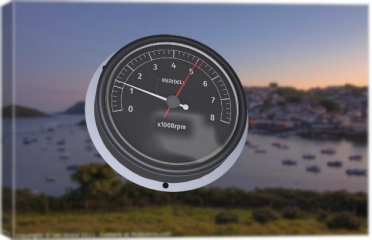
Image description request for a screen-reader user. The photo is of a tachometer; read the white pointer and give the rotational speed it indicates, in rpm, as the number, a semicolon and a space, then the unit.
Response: 1200; rpm
